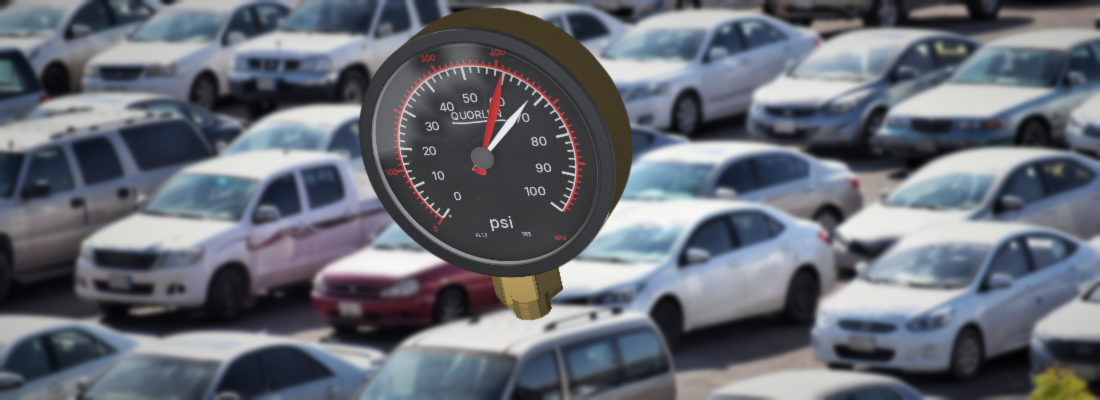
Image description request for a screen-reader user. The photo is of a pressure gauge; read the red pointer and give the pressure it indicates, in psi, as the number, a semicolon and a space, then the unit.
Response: 60; psi
